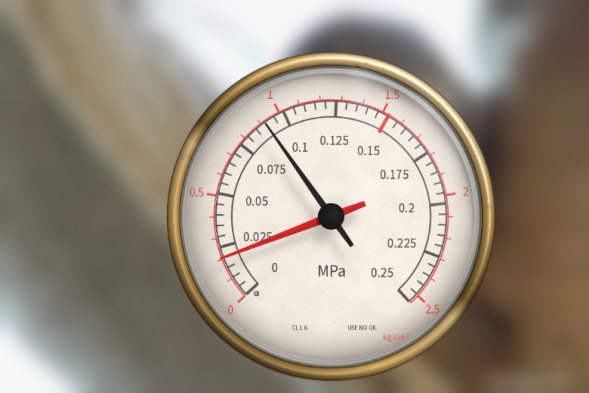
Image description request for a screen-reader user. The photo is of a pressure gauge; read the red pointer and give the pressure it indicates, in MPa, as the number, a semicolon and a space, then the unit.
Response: 0.02; MPa
